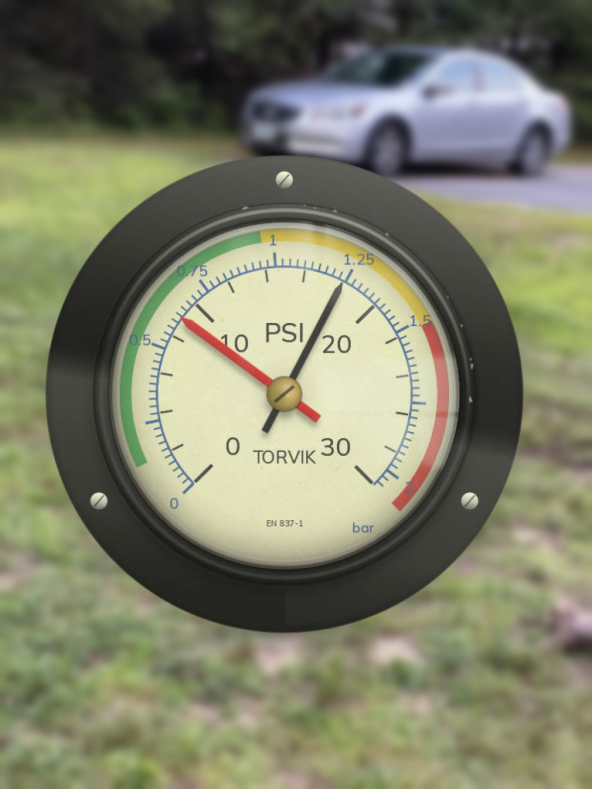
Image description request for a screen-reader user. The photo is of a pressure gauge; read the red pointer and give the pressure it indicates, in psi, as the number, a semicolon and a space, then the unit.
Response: 9; psi
